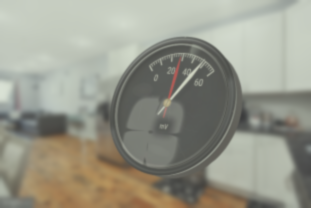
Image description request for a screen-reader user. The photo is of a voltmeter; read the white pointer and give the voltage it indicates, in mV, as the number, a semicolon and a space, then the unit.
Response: 50; mV
